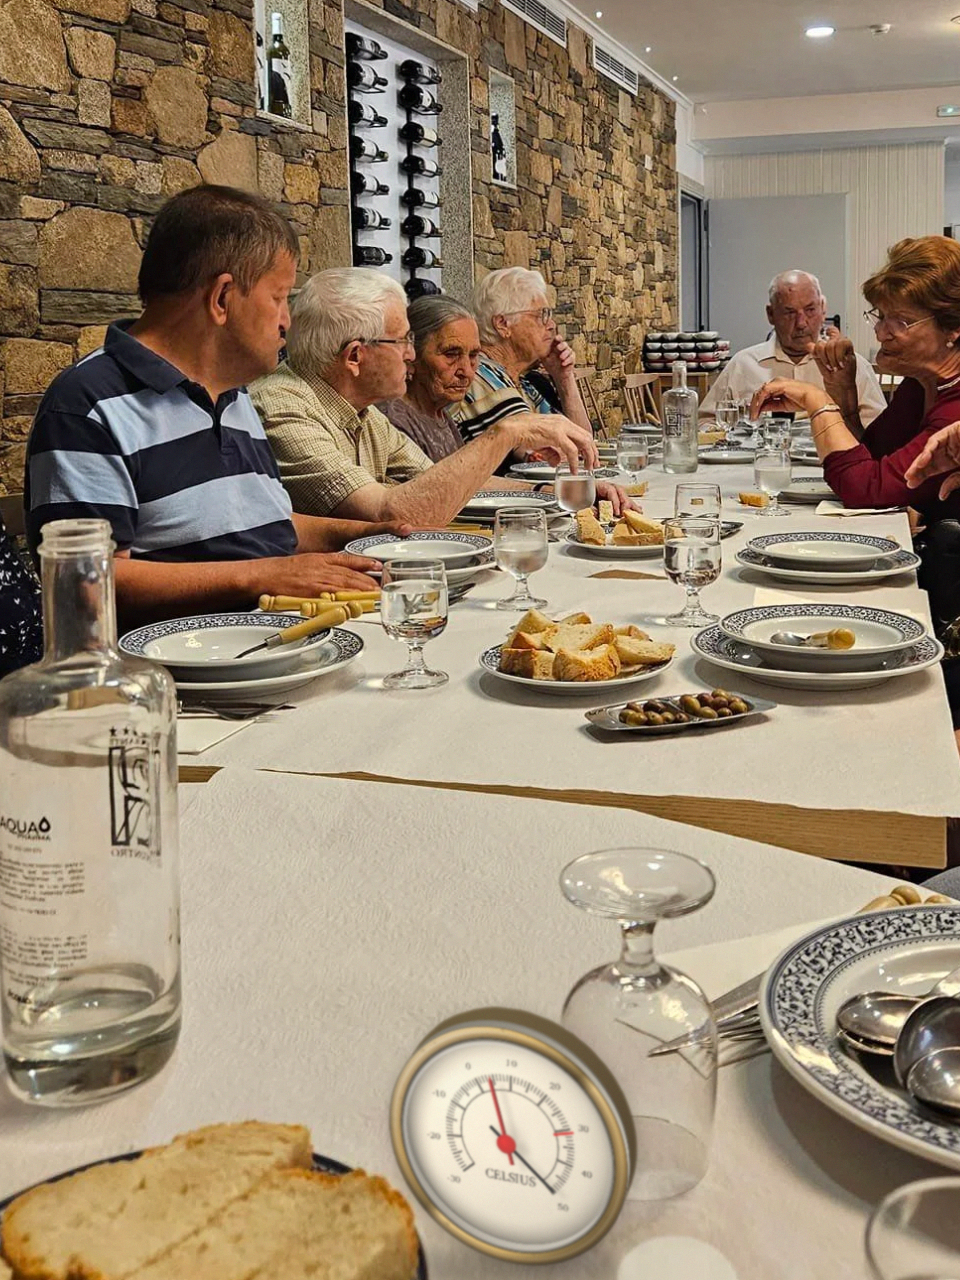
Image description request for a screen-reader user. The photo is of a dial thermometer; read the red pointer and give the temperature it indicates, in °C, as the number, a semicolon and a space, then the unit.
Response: 5; °C
